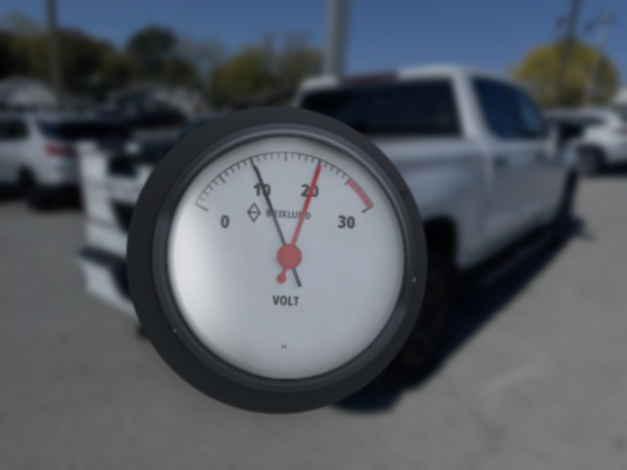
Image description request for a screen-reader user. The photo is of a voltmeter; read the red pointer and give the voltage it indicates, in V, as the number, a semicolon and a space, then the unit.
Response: 20; V
